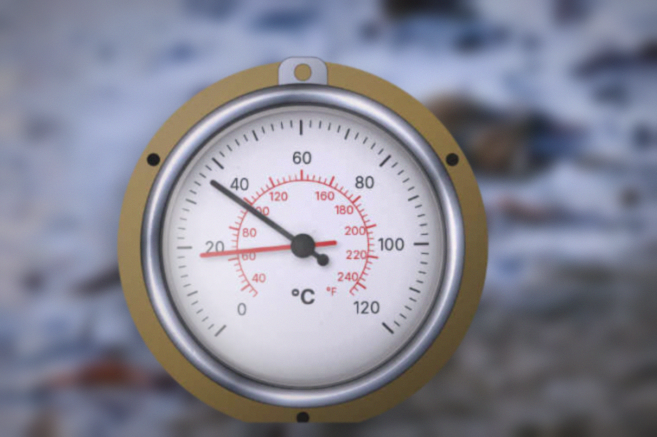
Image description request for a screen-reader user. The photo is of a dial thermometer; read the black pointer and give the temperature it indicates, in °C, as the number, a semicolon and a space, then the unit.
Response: 36; °C
